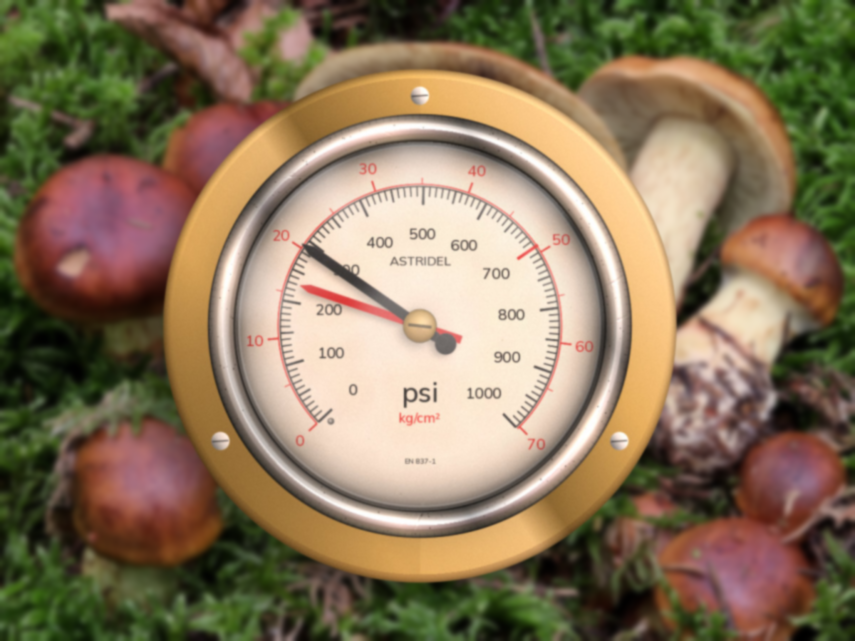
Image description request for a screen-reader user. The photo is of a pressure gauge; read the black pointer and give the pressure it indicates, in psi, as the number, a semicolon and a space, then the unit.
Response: 290; psi
